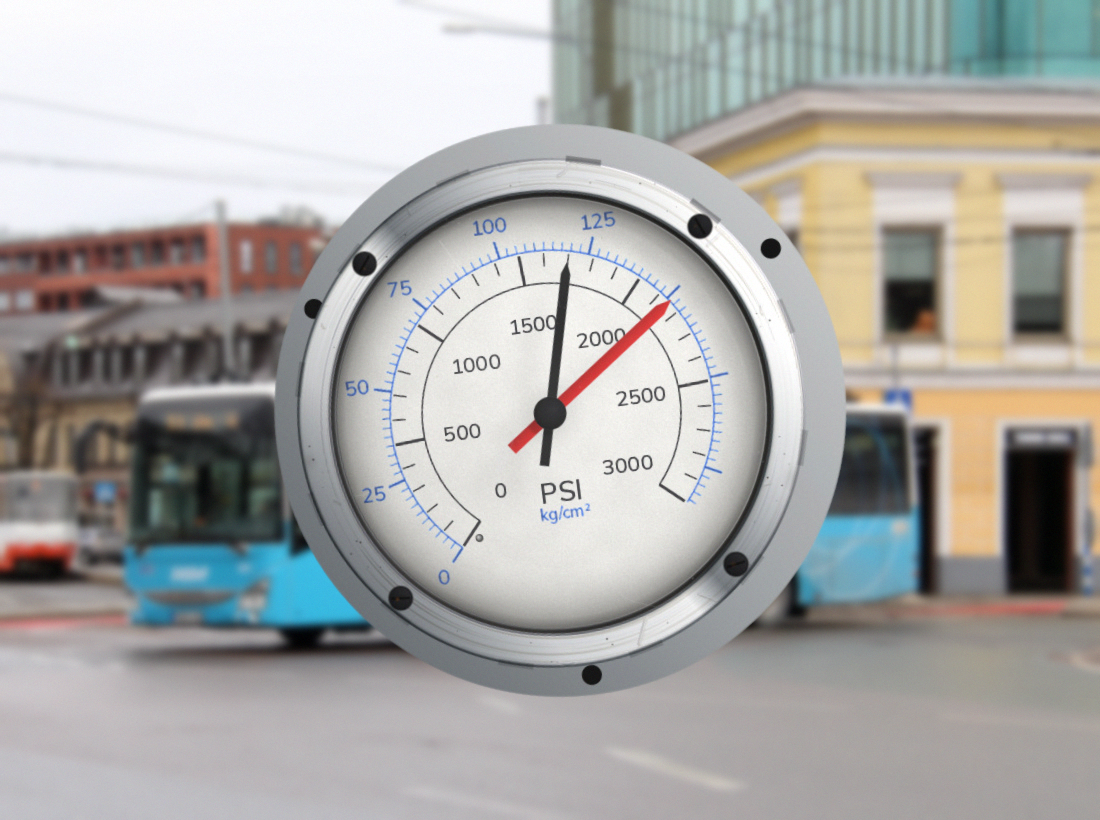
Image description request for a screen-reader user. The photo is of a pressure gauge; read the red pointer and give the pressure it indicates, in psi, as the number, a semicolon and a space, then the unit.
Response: 2150; psi
